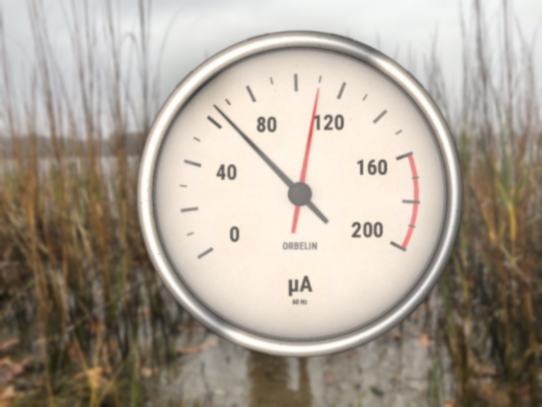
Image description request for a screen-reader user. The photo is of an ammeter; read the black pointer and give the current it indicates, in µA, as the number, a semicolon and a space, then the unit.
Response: 65; µA
